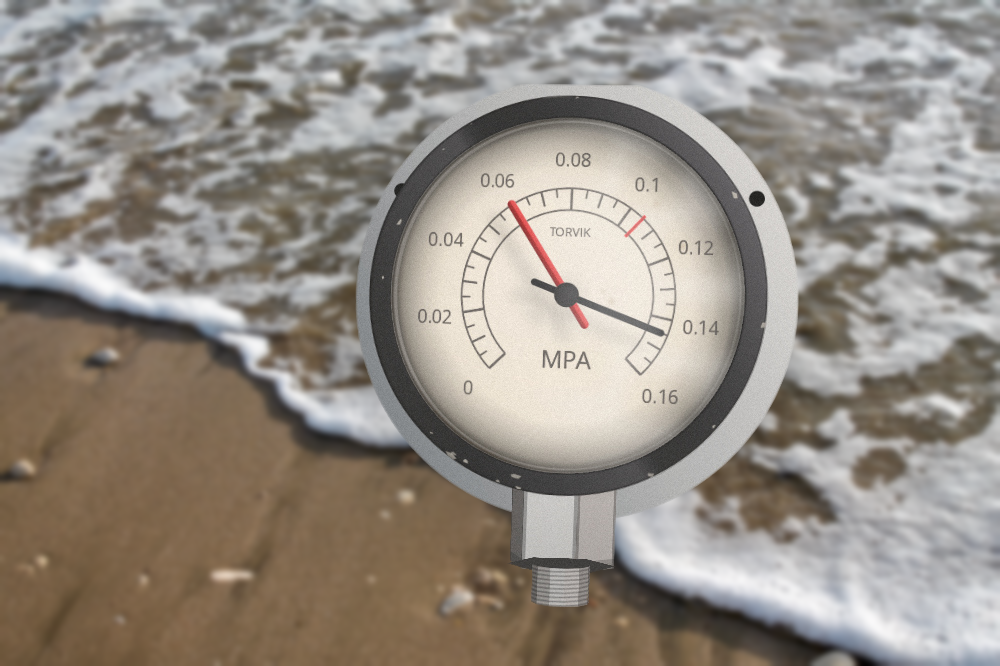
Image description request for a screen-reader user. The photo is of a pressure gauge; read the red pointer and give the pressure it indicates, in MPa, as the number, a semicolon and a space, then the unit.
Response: 0.06; MPa
